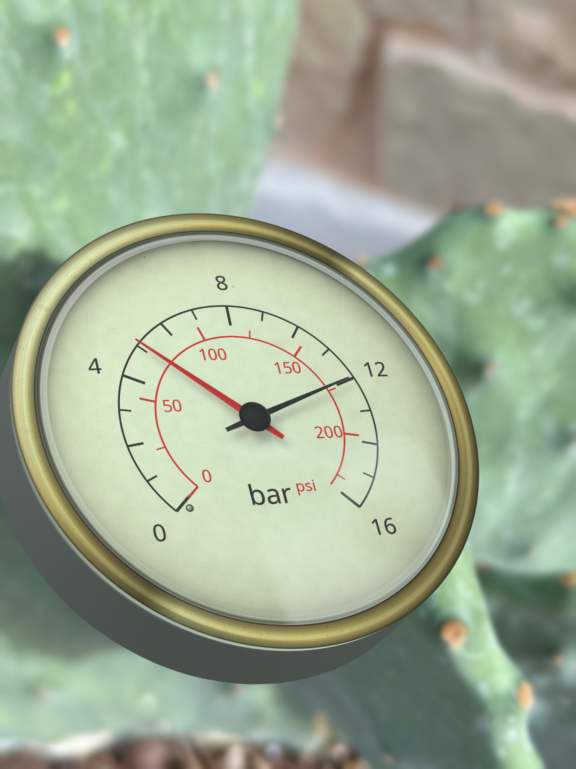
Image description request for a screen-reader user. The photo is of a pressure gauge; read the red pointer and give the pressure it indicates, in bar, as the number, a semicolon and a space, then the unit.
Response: 5; bar
